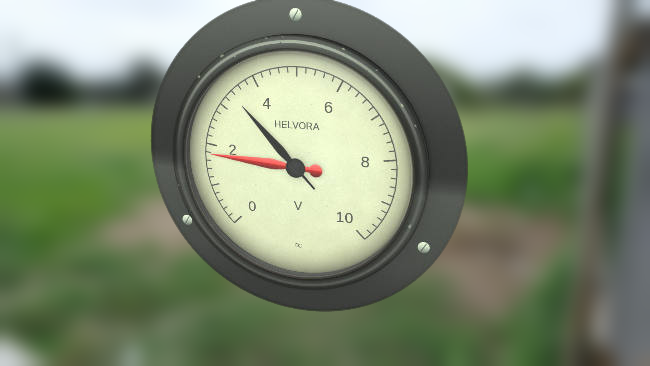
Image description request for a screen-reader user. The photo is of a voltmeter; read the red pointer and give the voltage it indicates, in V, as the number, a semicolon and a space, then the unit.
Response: 1.8; V
